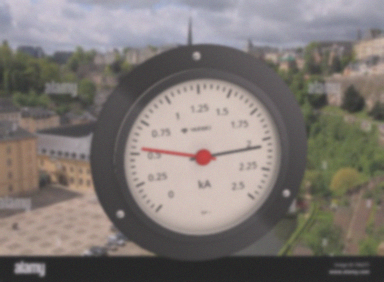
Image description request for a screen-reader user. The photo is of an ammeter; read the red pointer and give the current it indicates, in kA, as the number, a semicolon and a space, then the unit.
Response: 0.55; kA
